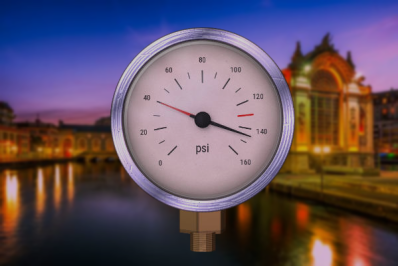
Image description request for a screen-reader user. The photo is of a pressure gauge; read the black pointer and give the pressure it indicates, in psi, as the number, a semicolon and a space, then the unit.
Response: 145; psi
